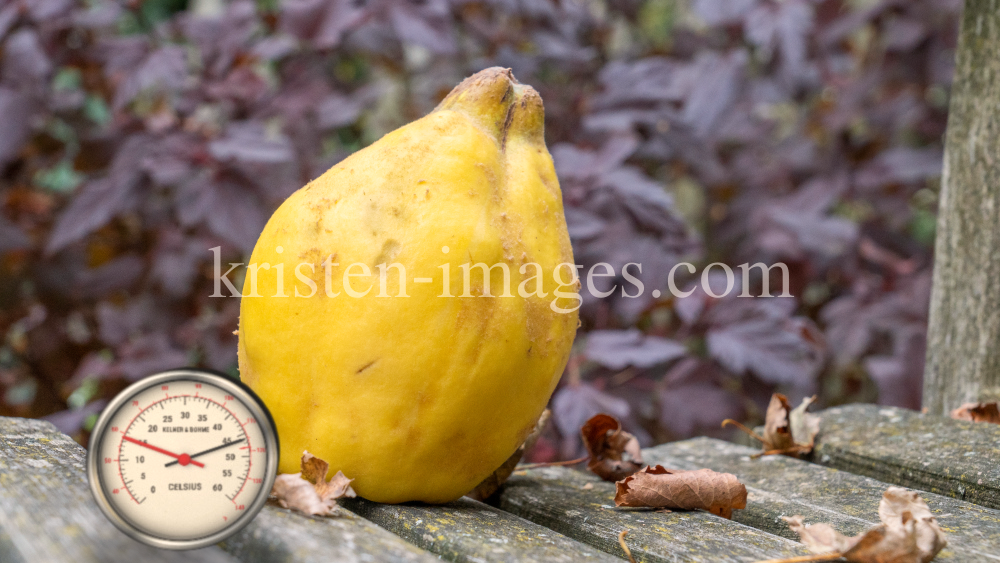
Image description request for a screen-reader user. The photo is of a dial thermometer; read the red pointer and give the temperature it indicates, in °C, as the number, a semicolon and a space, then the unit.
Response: 15; °C
